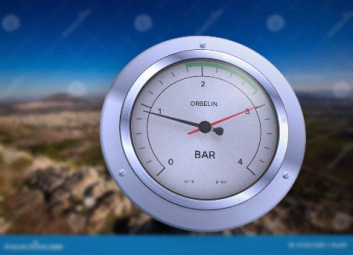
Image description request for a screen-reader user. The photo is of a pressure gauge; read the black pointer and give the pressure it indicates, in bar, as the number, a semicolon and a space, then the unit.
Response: 0.9; bar
